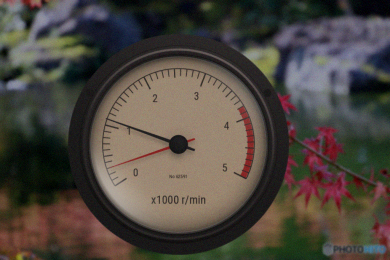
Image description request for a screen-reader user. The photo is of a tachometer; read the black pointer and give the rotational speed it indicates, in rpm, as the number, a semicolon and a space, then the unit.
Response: 1100; rpm
